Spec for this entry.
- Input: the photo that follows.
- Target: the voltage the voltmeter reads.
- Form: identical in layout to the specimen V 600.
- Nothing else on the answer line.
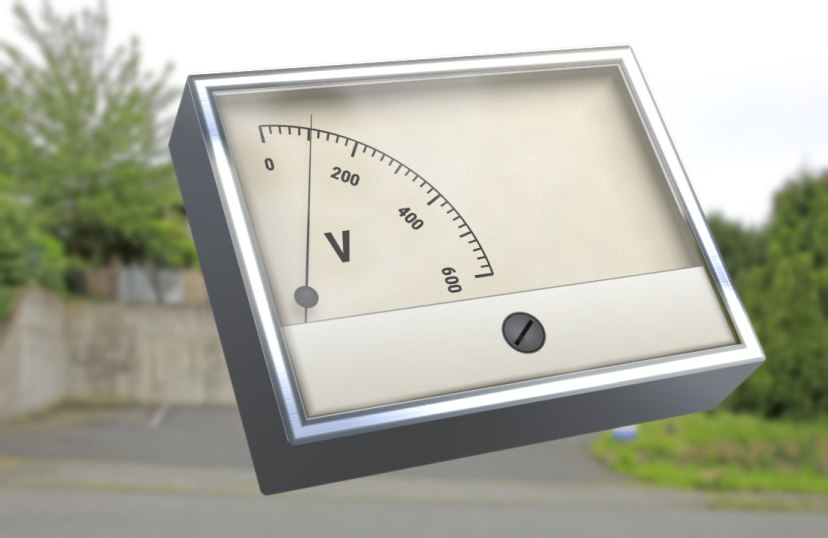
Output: V 100
